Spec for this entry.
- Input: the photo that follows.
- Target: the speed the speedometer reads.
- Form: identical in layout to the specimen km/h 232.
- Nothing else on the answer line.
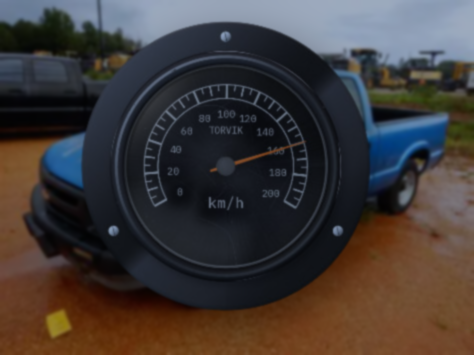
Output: km/h 160
